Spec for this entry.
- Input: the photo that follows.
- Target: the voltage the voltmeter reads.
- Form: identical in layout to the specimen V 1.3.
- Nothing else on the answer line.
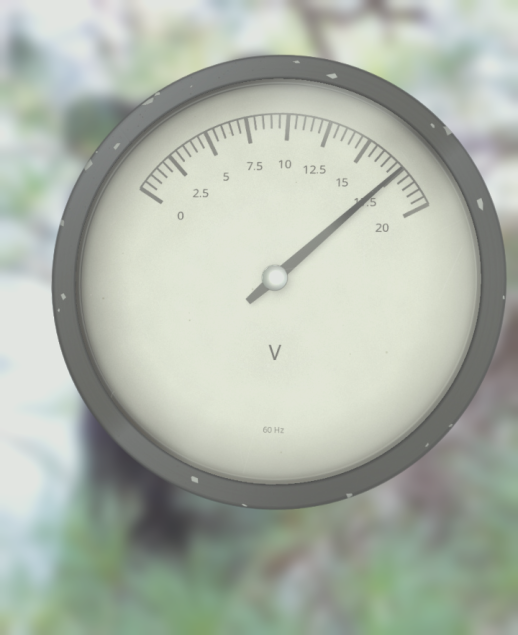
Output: V 17.5
